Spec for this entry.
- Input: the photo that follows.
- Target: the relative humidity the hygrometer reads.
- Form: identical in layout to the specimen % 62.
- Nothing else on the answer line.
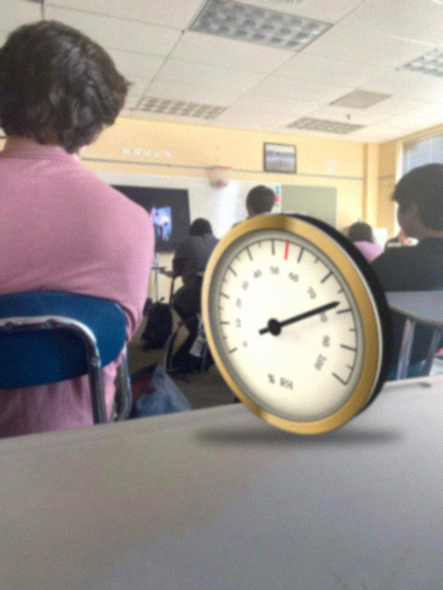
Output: % 77.5
